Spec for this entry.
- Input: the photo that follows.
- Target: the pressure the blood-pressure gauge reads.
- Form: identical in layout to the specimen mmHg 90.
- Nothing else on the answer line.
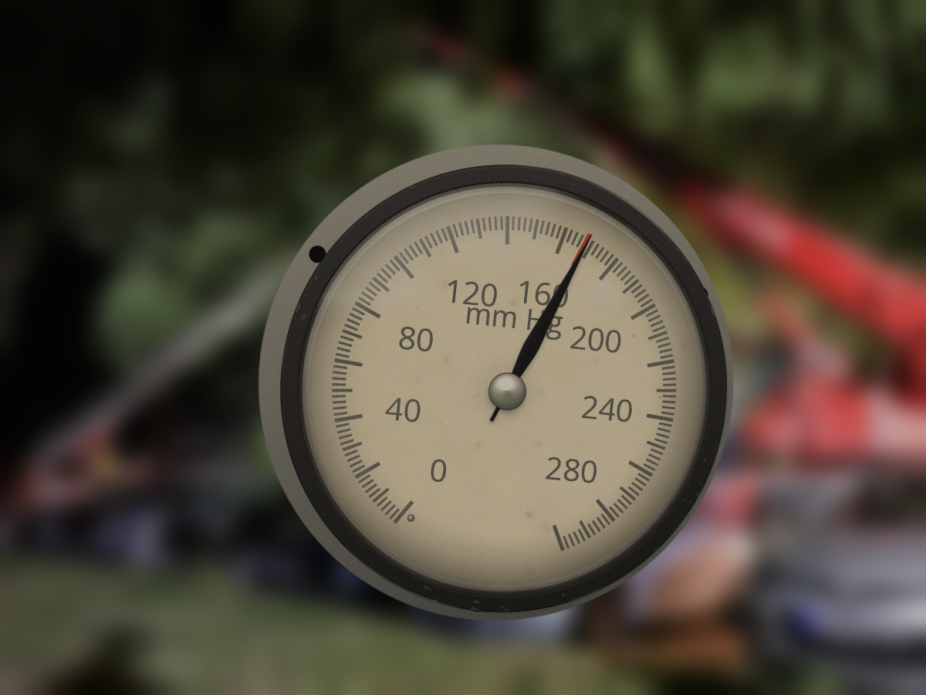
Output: mmHg 168
